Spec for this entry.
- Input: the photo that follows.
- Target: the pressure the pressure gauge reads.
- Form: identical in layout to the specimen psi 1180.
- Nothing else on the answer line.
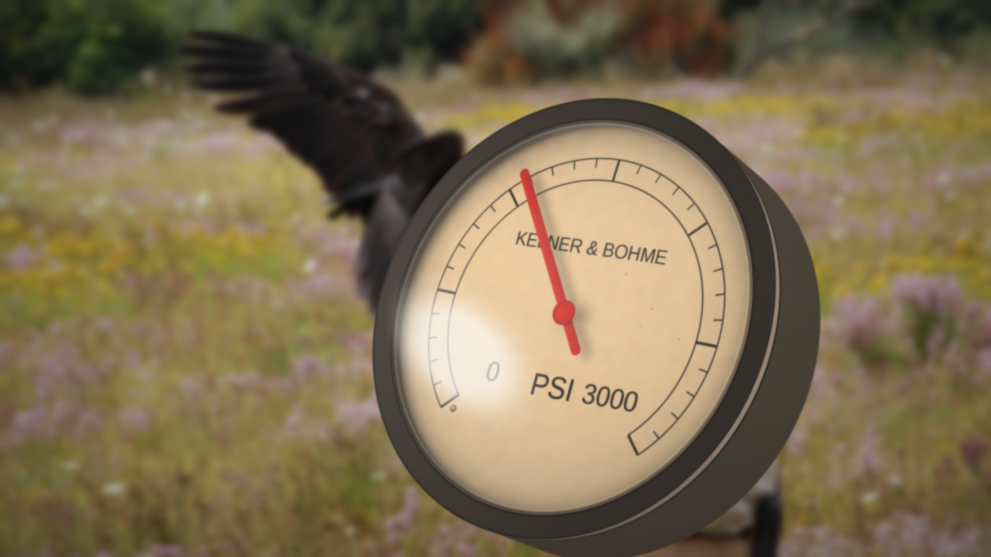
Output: psi 1100
